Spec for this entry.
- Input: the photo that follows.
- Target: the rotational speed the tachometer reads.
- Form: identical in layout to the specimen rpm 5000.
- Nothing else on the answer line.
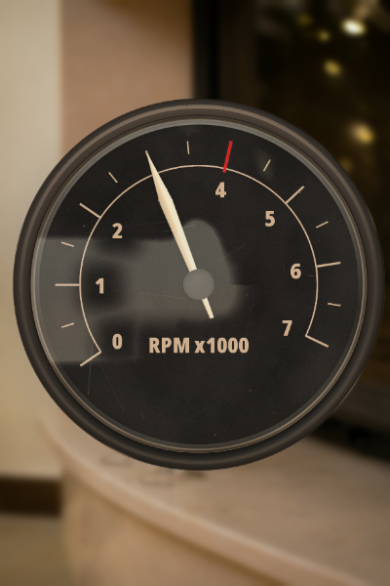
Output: rpm 3000
